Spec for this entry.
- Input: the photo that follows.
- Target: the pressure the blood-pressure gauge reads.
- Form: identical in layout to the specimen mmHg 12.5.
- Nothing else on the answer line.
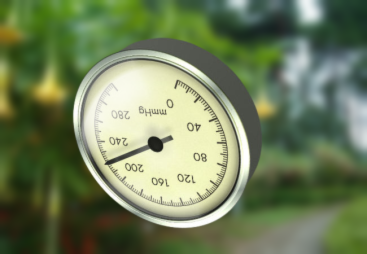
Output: mmHg 220
